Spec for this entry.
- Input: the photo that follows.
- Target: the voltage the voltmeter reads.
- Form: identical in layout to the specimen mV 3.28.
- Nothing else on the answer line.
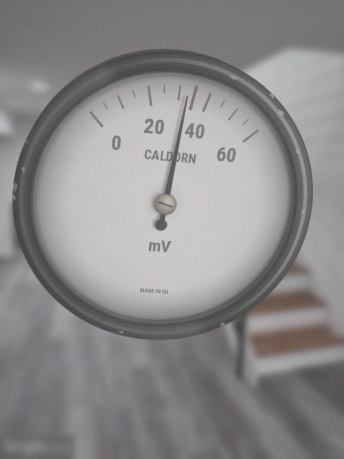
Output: mV 32.5
